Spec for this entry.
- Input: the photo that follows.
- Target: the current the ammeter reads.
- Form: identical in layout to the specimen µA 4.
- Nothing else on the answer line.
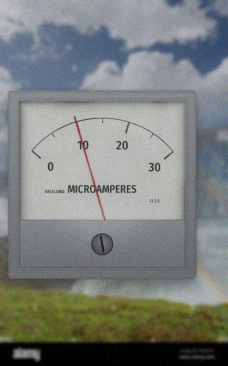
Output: µA 10
